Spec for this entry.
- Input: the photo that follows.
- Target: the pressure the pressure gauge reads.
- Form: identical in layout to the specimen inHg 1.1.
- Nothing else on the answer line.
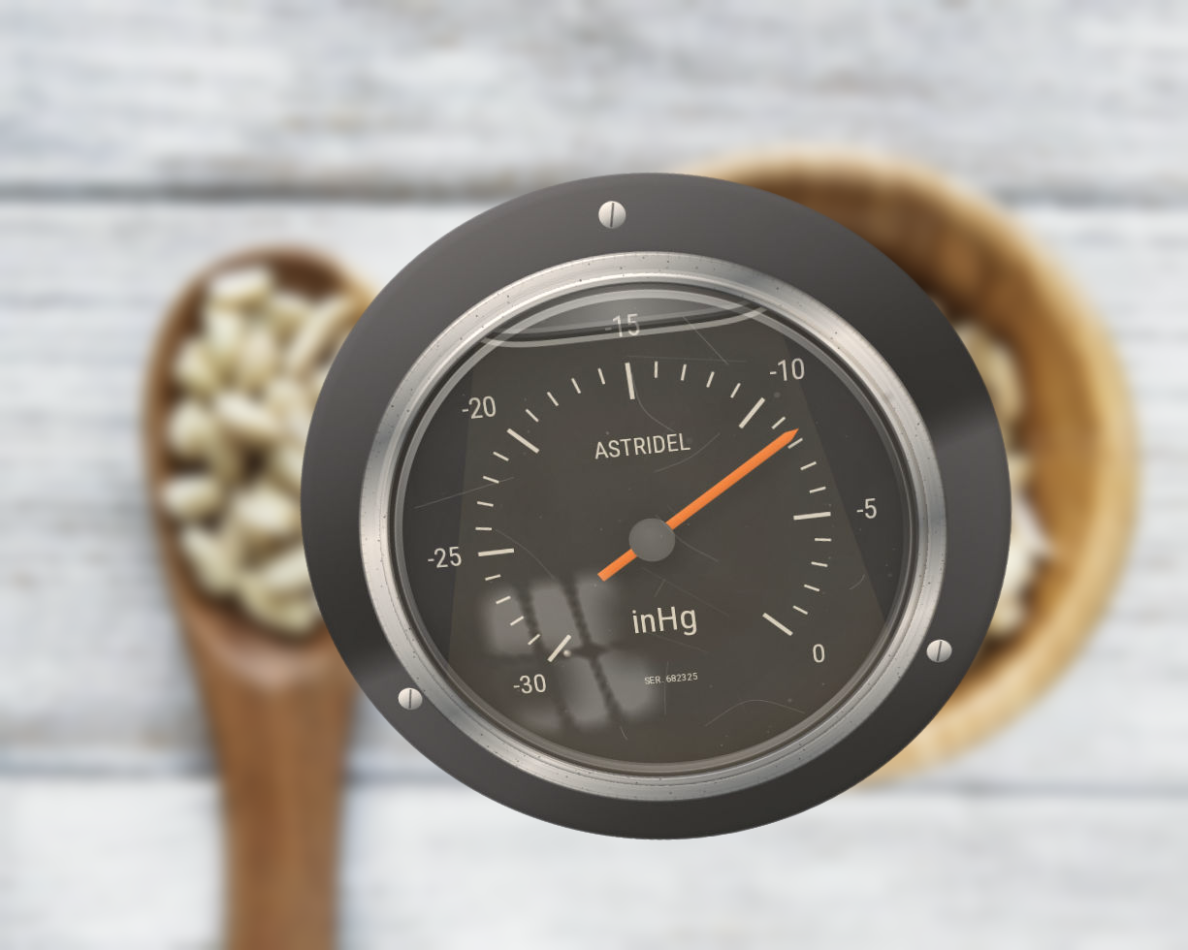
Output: inHg -8.5
